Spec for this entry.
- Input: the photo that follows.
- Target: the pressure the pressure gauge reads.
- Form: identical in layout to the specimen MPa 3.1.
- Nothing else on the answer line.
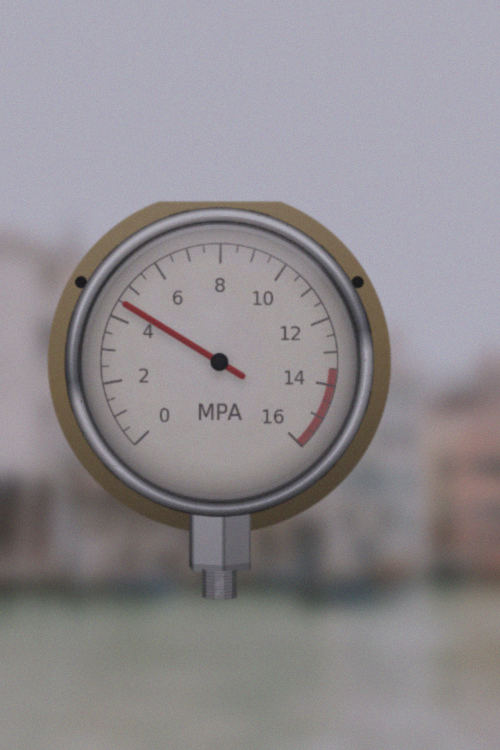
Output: MPa 4.5
